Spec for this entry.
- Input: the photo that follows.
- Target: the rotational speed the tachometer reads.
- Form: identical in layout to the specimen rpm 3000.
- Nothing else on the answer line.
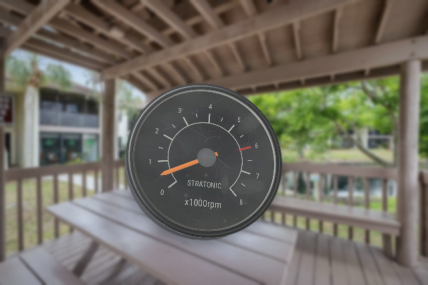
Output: rpm 500
